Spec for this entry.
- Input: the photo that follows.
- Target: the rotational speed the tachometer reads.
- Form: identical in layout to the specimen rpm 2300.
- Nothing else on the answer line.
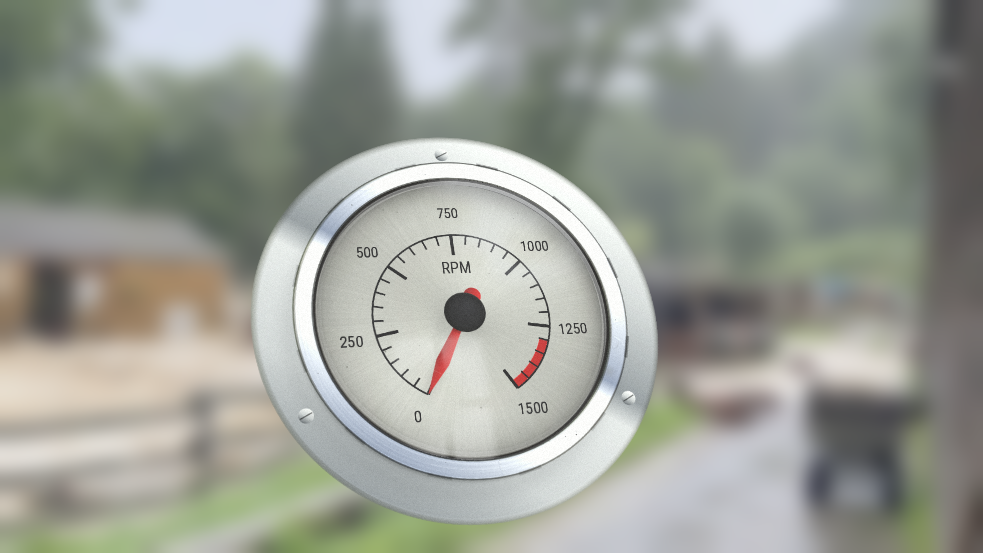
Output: rpm 0
